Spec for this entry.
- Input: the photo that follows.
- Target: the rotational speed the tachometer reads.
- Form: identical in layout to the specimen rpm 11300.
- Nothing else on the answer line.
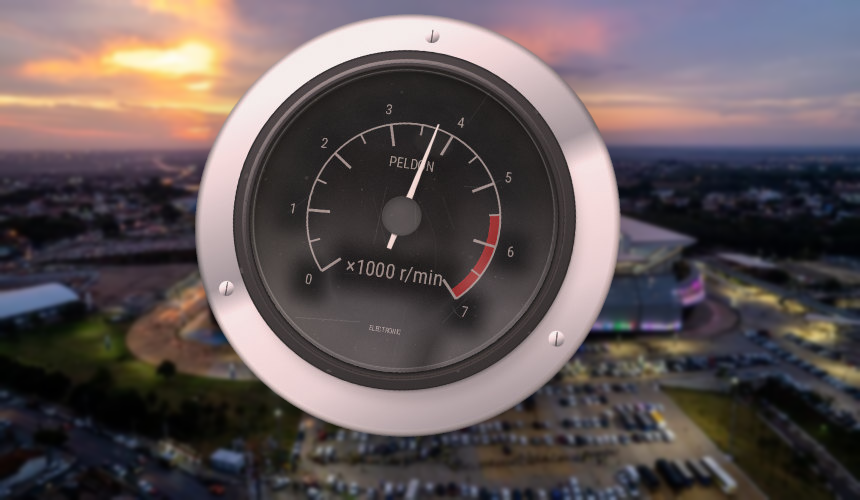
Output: rpm 3750
